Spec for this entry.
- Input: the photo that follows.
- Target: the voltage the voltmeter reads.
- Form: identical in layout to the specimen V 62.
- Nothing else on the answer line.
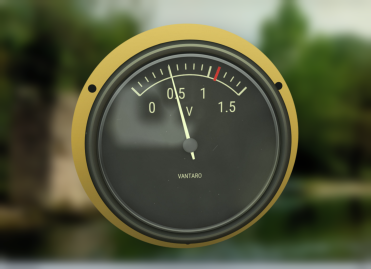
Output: V 0.5
